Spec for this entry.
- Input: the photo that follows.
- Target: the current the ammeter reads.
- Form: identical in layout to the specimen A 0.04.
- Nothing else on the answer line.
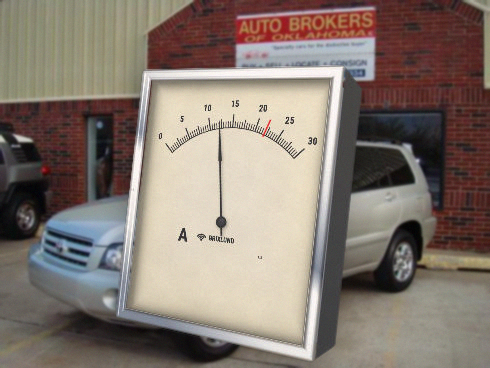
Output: A 12.5
